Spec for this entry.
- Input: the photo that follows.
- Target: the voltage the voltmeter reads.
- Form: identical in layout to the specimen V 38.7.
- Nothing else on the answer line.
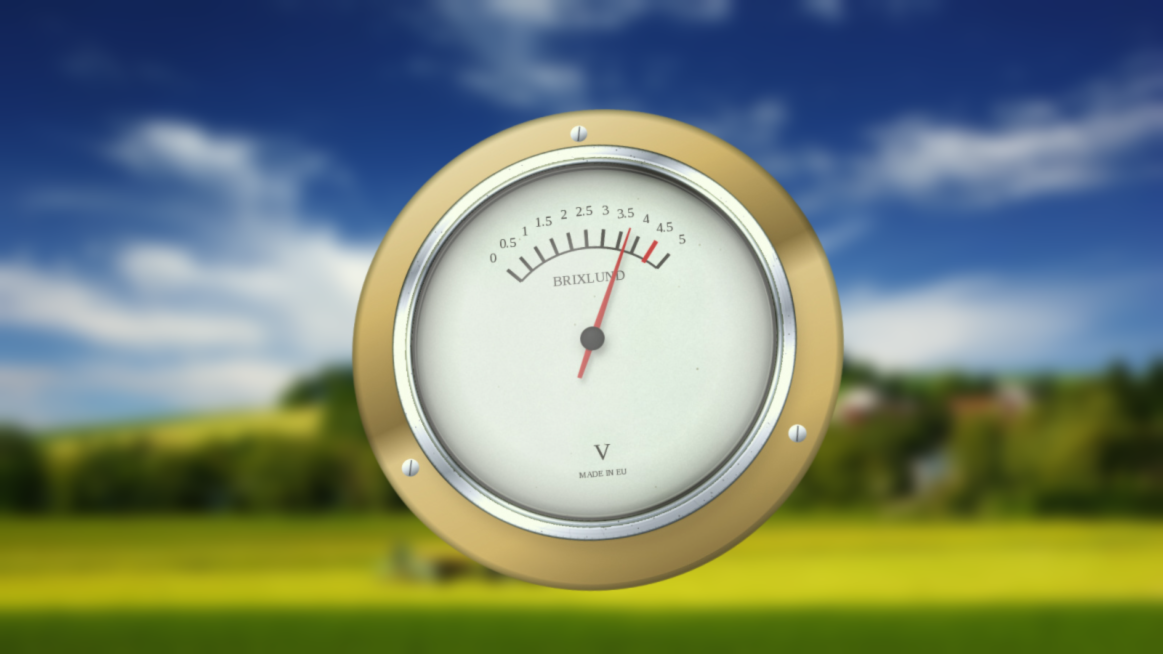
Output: V 3.75
